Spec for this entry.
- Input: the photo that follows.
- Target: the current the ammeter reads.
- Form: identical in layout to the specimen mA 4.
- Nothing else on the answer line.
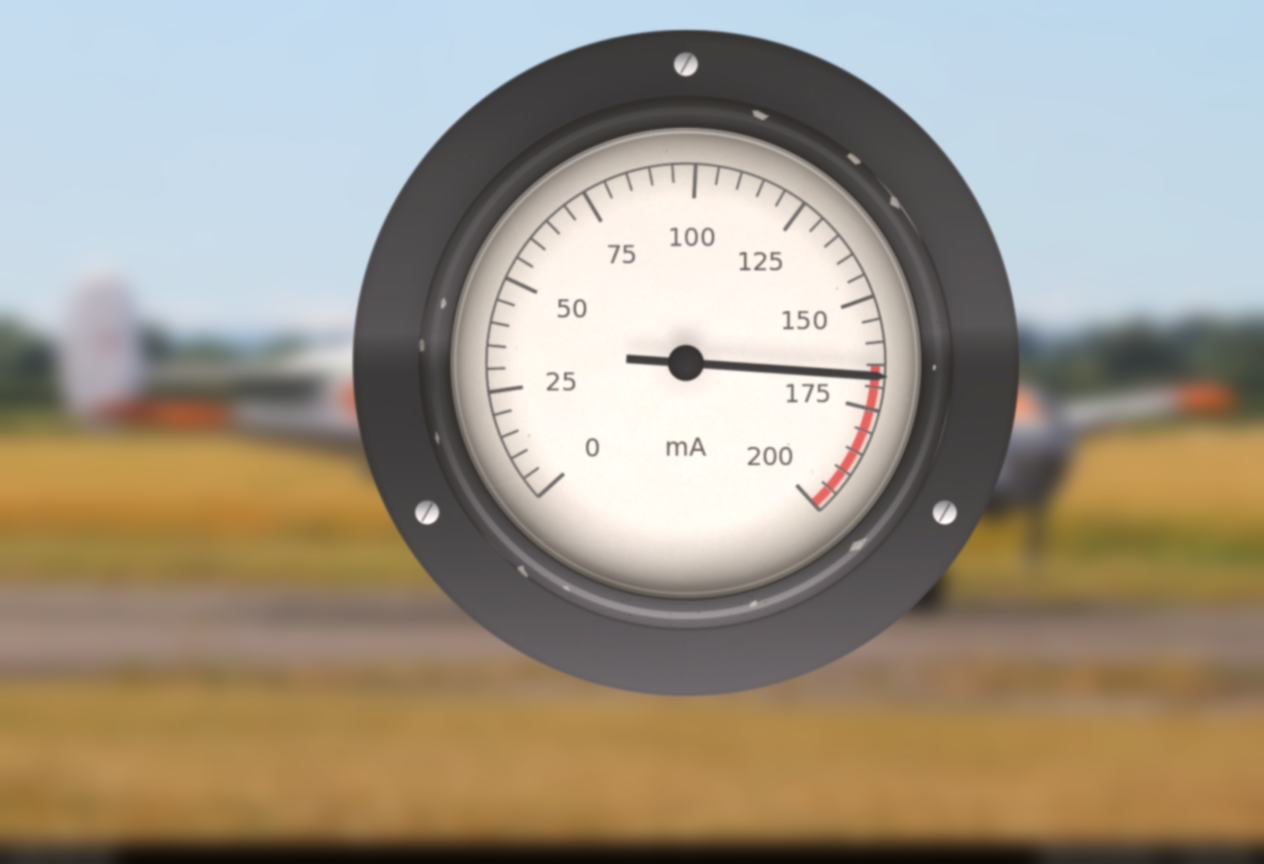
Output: mA 167.5
